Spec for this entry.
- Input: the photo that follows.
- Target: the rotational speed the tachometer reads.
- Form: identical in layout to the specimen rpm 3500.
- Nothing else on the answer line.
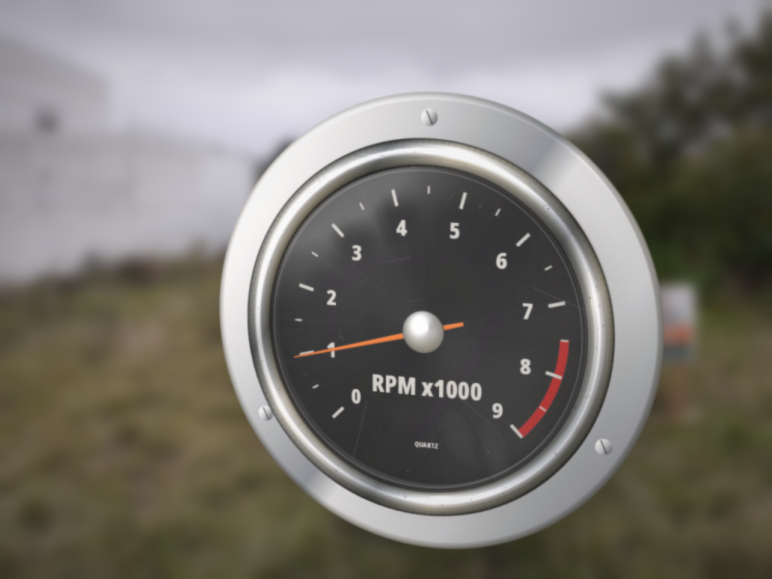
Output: rpm 1000
